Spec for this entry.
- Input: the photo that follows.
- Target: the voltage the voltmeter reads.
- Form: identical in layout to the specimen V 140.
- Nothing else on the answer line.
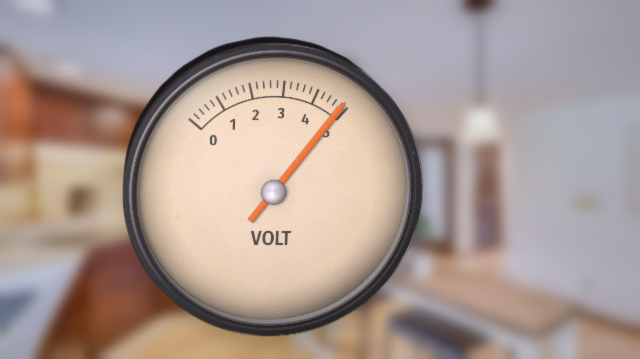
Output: V 4.8
